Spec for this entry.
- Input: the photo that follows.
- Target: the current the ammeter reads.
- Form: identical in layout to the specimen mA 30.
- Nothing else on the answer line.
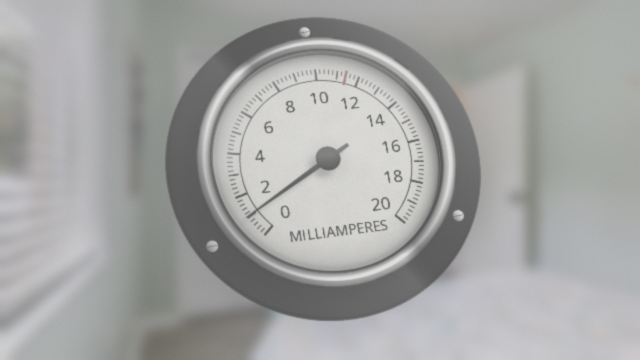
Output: mA 1
